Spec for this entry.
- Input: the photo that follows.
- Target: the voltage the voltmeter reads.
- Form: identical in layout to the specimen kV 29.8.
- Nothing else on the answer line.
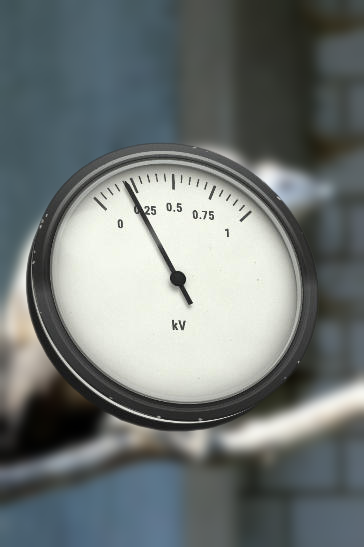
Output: kV 0.2
